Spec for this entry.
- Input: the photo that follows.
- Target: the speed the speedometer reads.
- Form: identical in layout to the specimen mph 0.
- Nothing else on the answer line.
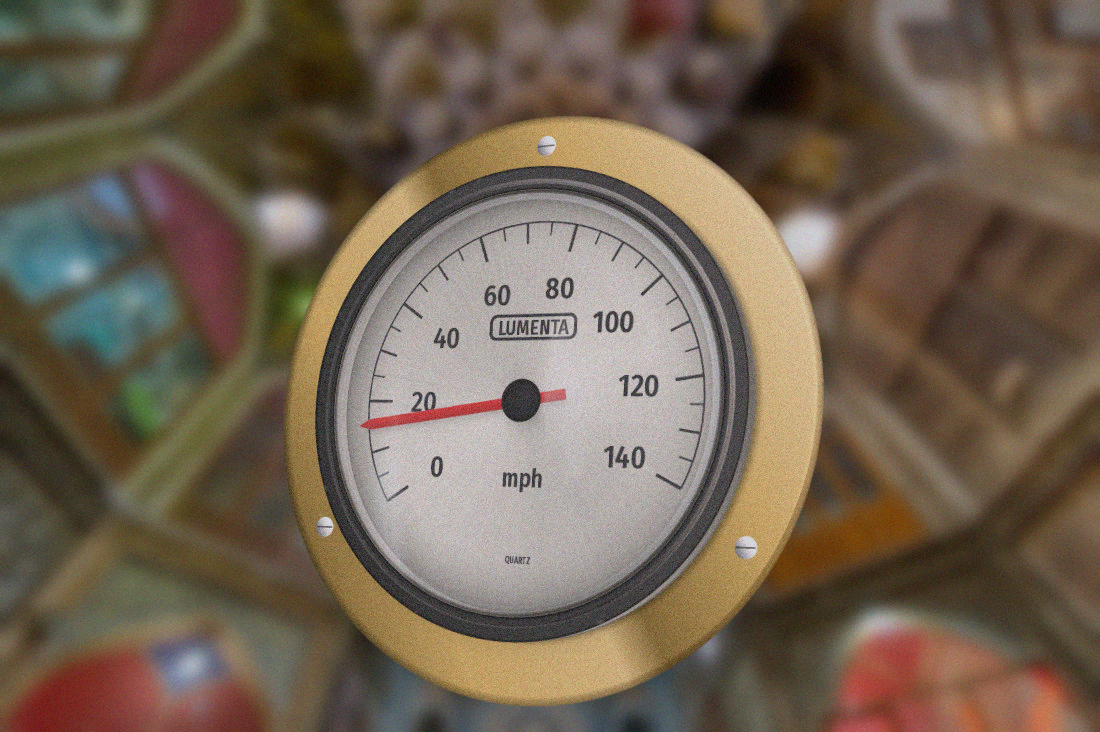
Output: mph 15
